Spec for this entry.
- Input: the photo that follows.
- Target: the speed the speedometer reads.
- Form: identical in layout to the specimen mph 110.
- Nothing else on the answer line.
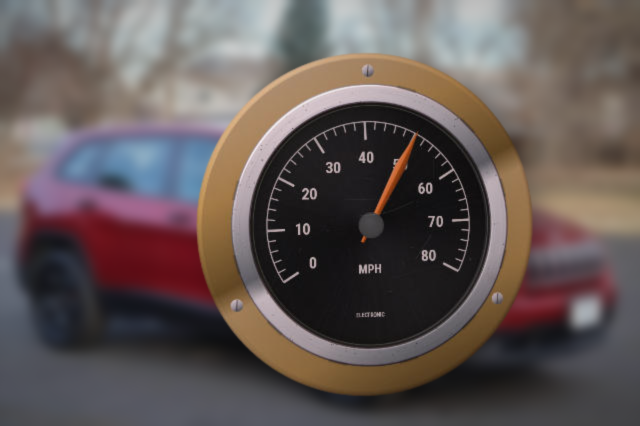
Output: mph 50
